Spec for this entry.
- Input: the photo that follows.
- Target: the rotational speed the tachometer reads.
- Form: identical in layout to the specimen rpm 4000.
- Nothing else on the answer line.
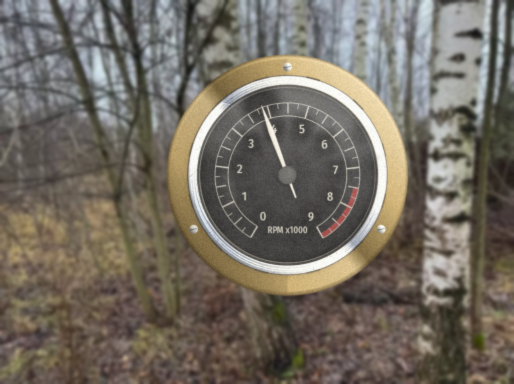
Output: rpm 3875
